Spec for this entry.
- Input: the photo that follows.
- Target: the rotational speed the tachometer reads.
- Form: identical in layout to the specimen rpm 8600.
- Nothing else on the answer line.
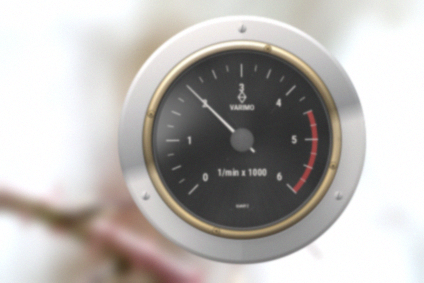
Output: rpm 2000
